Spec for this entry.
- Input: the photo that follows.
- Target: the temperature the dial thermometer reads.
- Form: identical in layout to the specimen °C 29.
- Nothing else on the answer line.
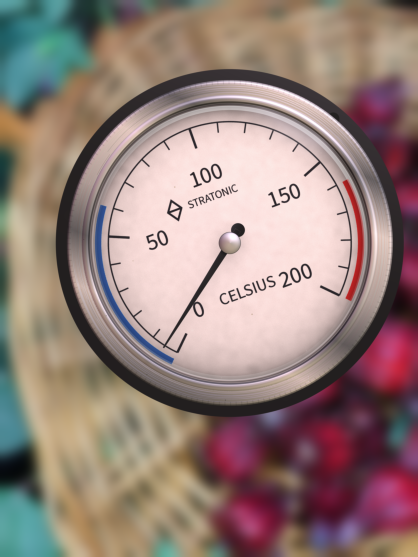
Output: °C 5
